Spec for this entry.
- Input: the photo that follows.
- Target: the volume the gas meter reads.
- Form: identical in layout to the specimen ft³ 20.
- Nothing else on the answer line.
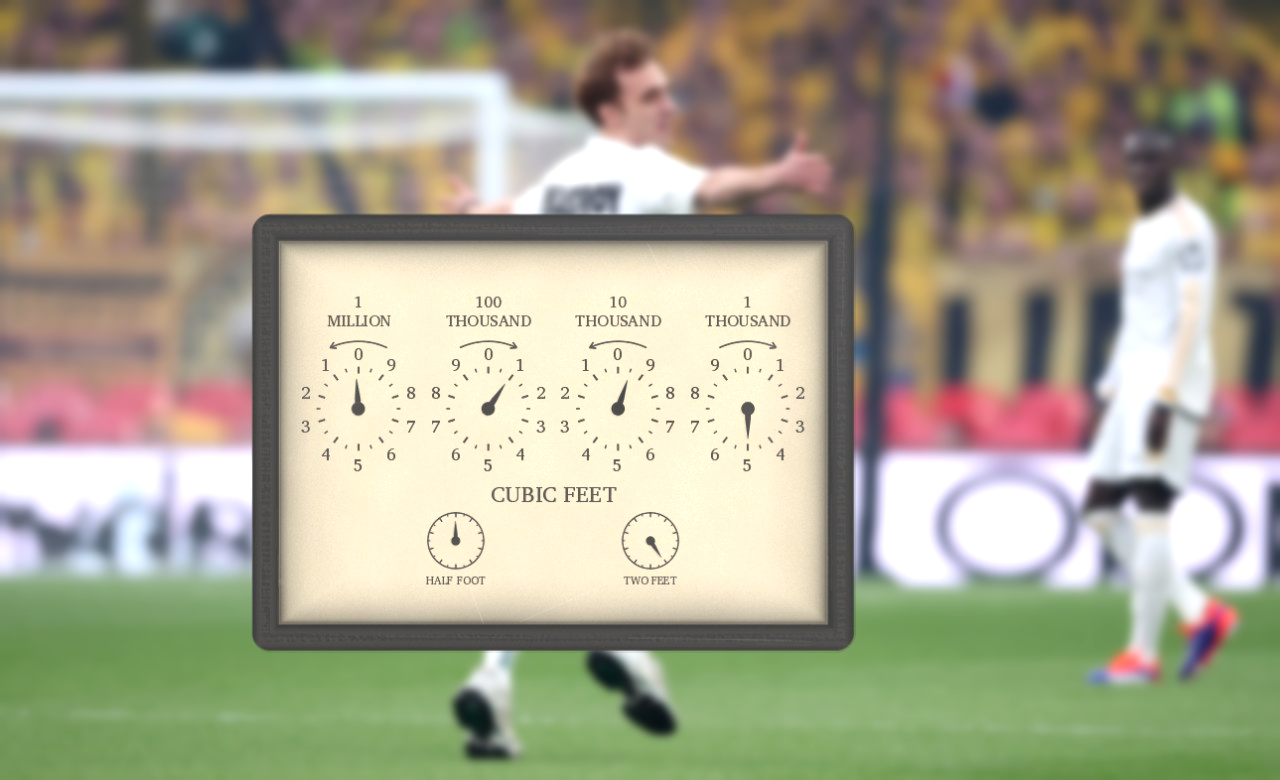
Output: ft³ 9500
